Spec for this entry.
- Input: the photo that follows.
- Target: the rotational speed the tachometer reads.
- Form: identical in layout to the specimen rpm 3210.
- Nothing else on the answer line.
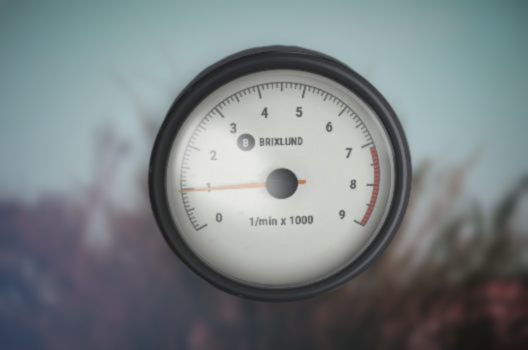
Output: rpm 1000
